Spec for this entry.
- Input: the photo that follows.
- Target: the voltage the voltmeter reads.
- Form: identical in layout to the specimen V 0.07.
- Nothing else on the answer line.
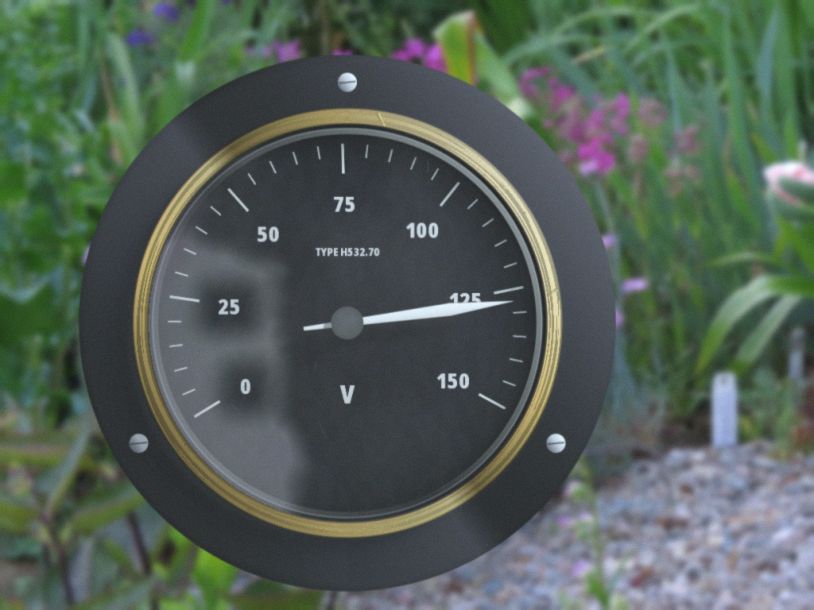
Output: V 127.5
